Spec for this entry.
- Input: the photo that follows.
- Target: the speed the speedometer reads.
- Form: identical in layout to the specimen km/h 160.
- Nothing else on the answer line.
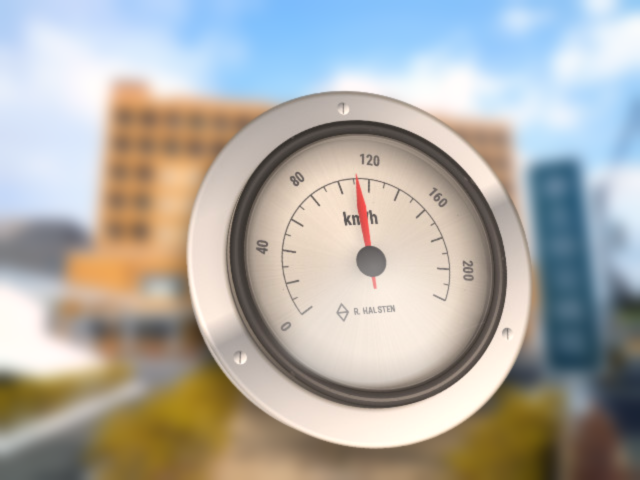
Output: km/h 110
